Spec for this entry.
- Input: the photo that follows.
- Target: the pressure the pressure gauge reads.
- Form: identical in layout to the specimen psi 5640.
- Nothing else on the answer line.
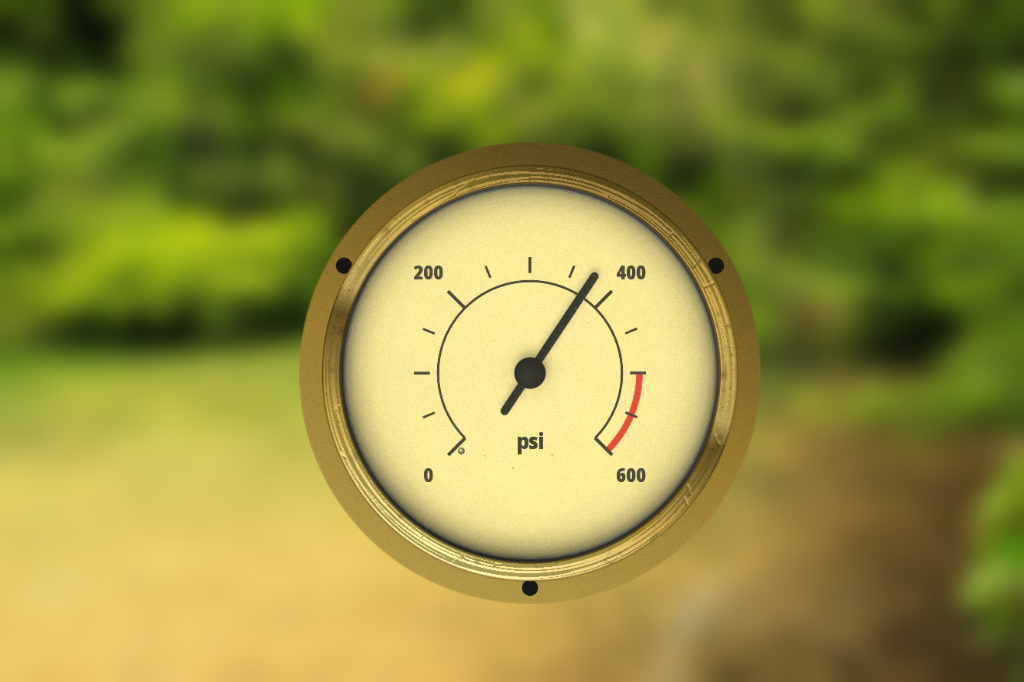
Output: psi 375
